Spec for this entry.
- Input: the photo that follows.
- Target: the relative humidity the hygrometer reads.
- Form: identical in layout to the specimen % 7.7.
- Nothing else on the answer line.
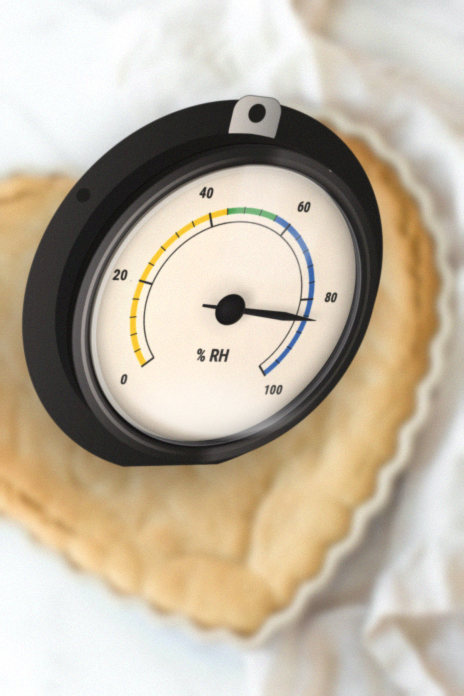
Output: % 84
